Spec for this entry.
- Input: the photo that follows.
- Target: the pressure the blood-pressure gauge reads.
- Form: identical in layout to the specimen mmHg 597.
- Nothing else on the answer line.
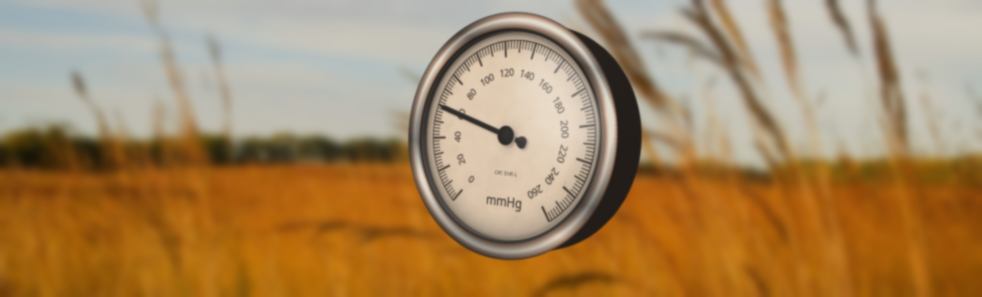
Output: mmHg 60
